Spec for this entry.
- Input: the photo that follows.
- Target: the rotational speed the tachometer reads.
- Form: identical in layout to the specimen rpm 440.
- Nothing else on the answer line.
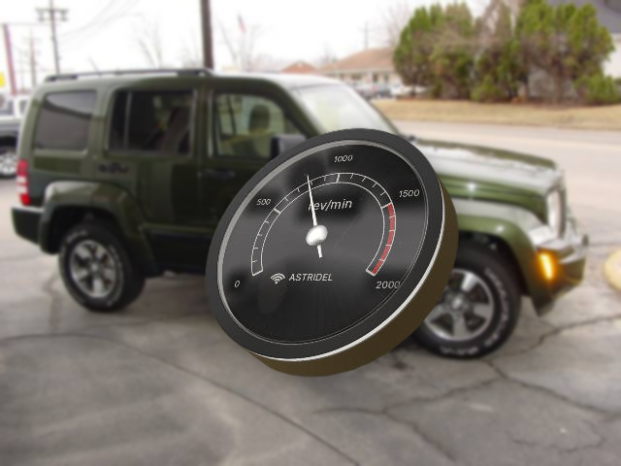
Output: rpm 800
